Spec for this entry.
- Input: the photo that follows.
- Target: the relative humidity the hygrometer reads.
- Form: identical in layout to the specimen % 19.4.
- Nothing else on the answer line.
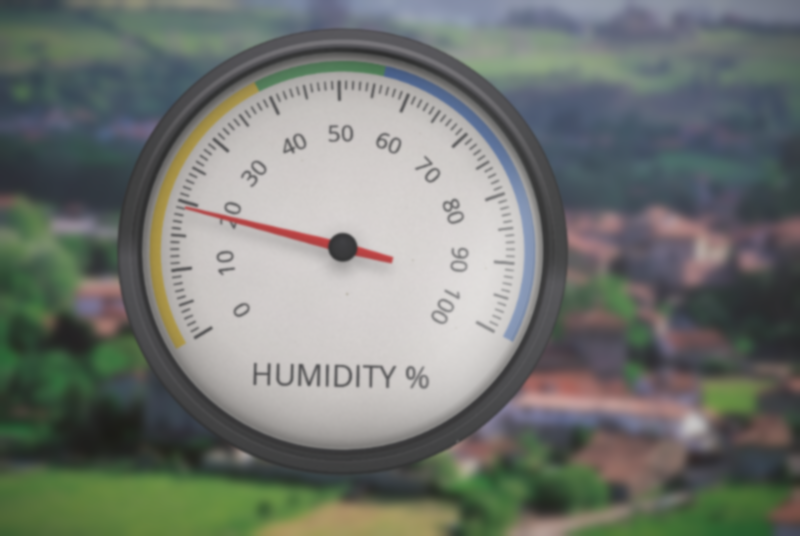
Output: % 19
